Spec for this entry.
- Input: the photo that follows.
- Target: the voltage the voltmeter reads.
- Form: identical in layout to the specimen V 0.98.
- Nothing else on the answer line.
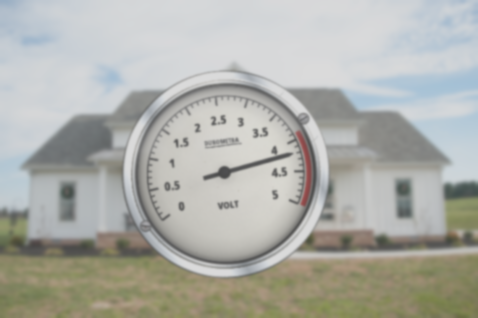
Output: V 4.2
